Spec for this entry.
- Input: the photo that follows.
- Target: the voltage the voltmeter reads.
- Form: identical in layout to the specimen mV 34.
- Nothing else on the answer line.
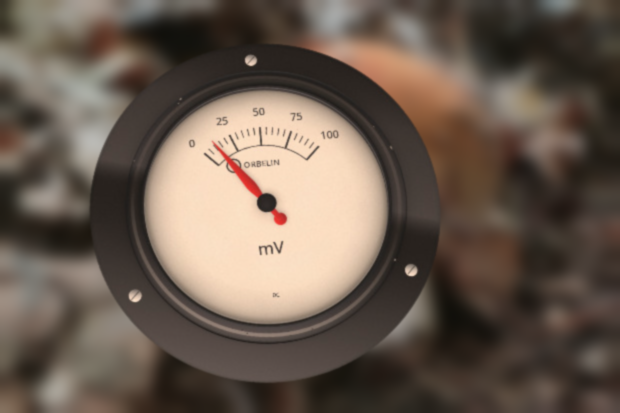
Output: mV 10
